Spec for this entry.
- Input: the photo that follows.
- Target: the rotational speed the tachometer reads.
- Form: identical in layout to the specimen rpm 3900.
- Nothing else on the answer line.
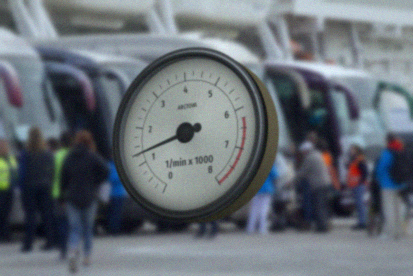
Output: rpm 1250
